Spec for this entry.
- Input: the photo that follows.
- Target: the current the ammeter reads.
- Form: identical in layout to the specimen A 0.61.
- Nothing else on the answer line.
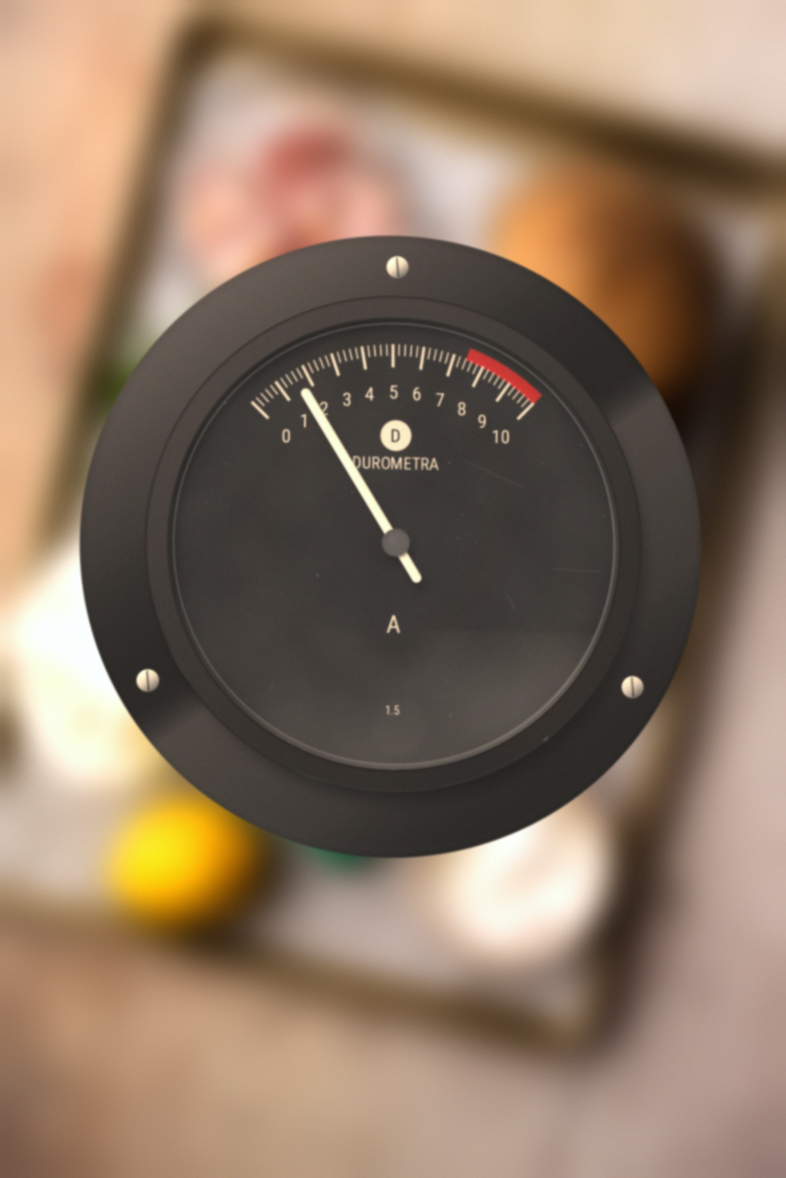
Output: A 1.6
